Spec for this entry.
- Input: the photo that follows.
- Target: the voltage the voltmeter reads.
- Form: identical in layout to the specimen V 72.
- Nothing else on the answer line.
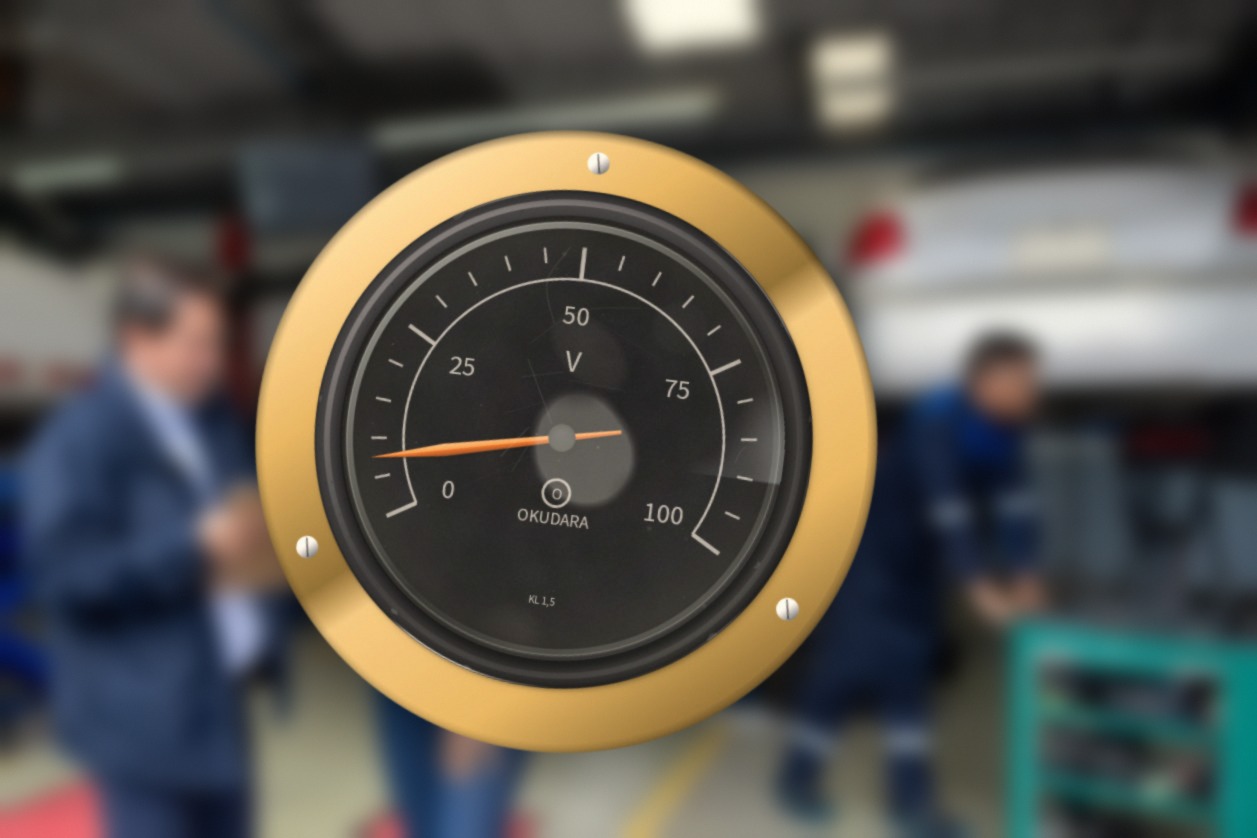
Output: V 7.5
